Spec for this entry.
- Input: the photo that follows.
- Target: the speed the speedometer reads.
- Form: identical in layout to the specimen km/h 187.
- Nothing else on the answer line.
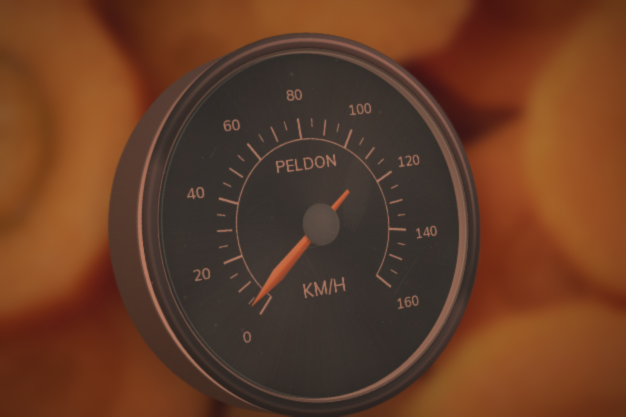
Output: km/h 5
